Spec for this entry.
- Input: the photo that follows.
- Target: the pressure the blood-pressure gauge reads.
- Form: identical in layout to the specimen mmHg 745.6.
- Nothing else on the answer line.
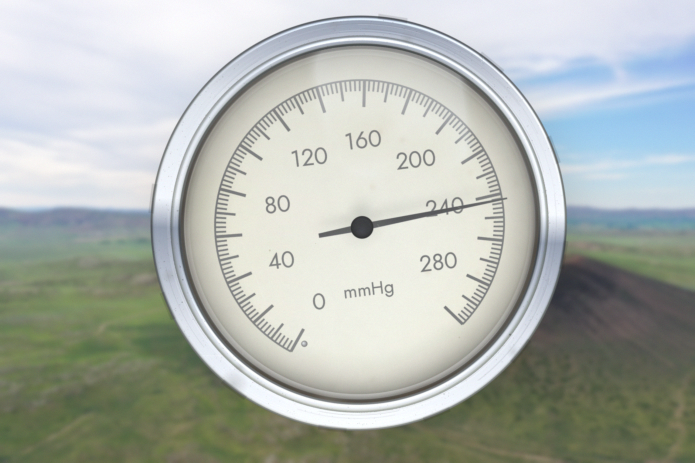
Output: mmHg 242
